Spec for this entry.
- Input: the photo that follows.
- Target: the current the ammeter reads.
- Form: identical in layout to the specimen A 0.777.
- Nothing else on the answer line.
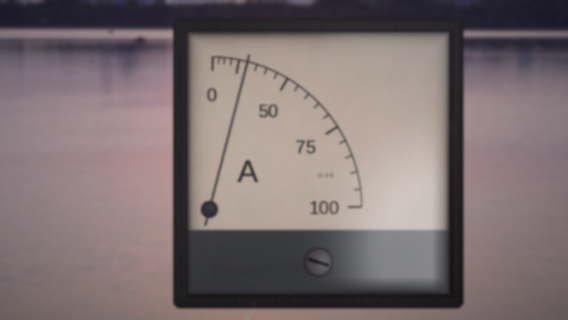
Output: A 30
